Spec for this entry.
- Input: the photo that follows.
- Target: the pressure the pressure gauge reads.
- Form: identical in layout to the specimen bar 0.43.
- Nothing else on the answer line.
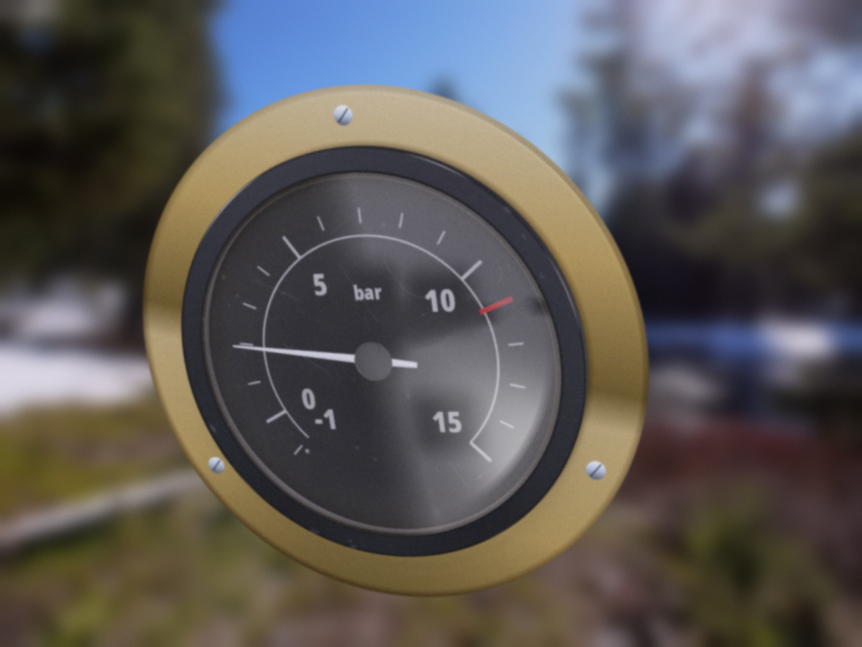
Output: bar 2
